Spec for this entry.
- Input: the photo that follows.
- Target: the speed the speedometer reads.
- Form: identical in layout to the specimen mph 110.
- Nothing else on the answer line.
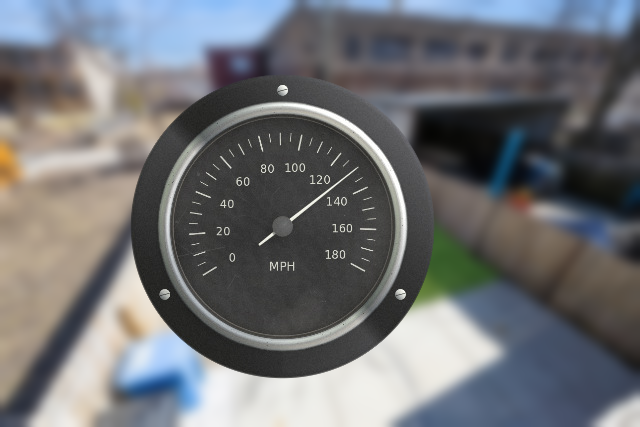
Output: mph 130
